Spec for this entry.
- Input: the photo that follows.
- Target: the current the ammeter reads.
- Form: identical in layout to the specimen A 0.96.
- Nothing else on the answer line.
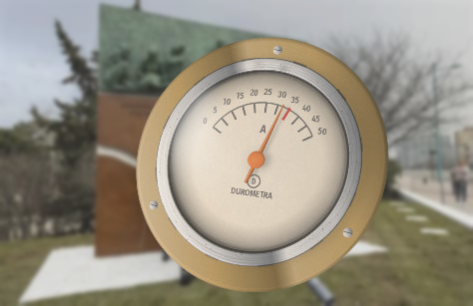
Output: A 32.5
